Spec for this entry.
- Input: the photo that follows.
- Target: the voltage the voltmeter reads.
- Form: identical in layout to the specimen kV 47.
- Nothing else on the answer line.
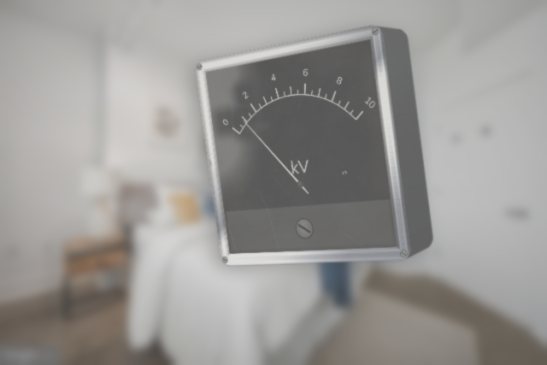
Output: kV 1
